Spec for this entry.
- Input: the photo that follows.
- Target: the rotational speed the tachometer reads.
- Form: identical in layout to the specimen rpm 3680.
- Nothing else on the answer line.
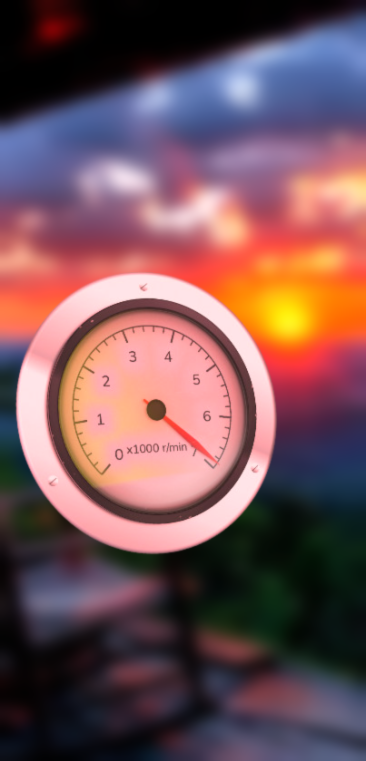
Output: rpm 6900
